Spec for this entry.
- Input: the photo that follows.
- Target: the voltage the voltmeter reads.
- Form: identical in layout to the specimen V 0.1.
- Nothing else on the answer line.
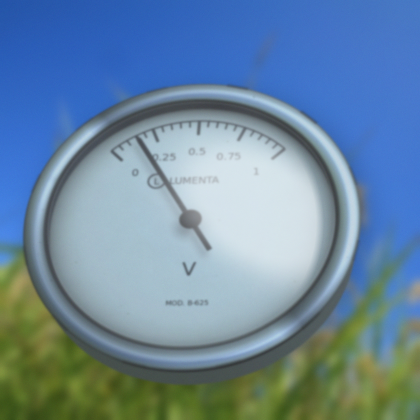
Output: V 0.15
